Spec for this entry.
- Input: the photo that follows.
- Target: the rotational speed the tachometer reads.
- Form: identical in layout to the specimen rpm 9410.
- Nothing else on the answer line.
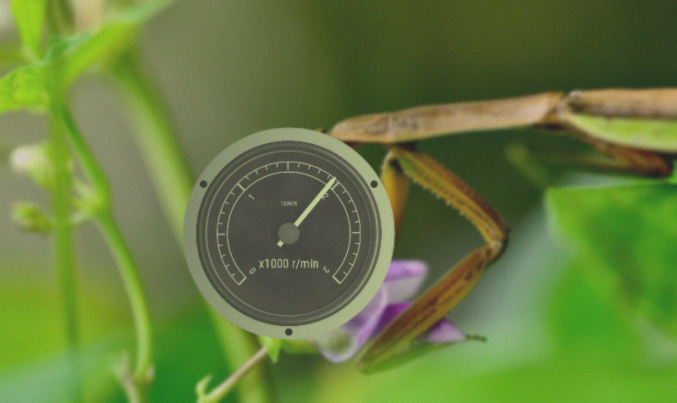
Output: rpm 1950
